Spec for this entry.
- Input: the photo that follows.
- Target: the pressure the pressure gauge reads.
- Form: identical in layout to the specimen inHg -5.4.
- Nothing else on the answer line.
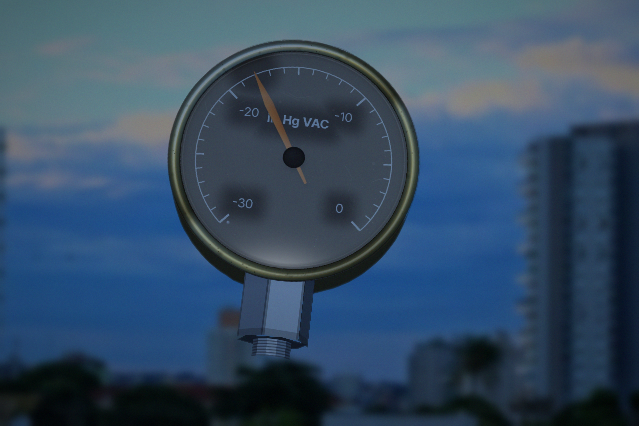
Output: inHg -18
